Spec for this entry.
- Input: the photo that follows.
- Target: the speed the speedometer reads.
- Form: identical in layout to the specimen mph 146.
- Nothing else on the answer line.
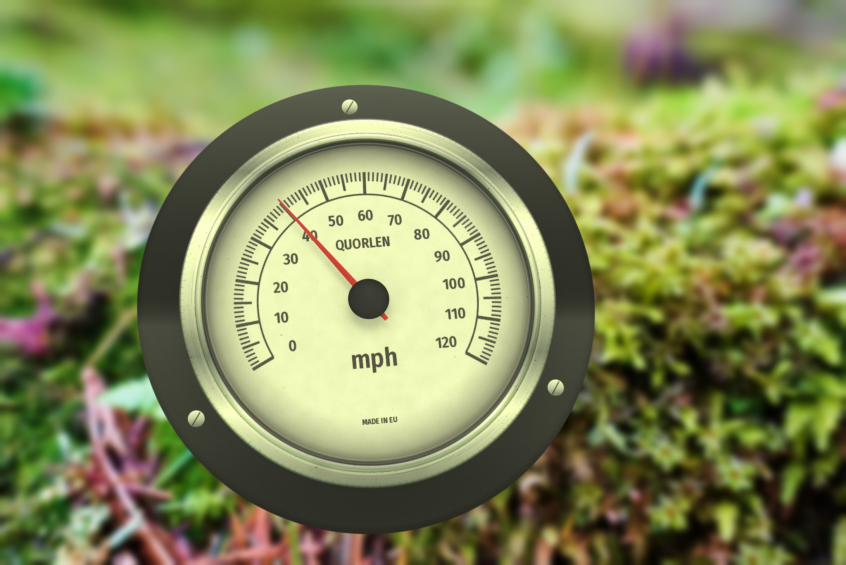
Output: mph 40
